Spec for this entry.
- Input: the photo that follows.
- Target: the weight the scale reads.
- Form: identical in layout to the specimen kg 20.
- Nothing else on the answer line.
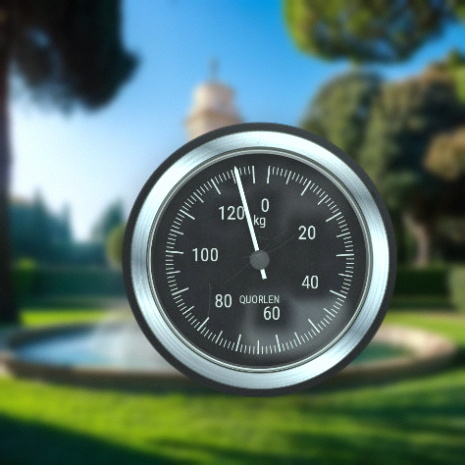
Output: kg 126
